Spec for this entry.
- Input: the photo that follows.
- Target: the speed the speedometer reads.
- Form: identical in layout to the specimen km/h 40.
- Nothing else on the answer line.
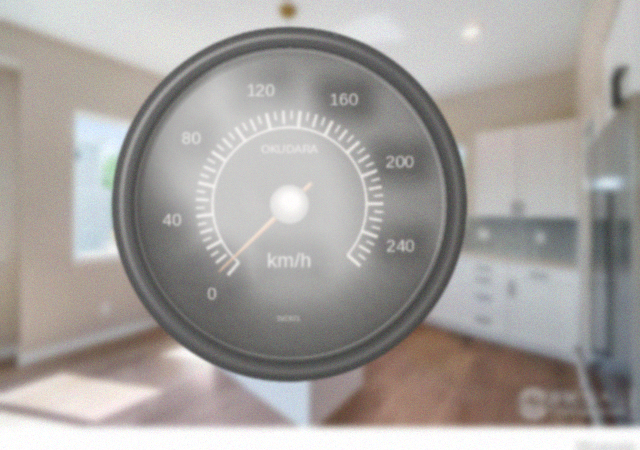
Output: km/h 5
